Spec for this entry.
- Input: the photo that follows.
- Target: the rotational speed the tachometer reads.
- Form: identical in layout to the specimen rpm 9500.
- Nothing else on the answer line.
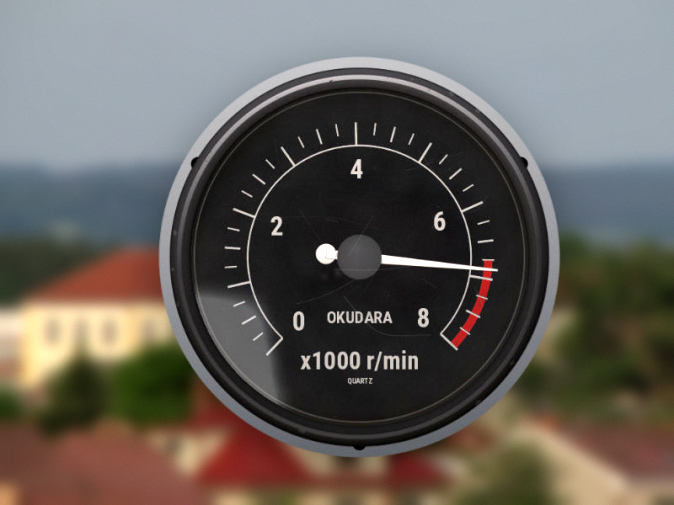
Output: rpm 6875
